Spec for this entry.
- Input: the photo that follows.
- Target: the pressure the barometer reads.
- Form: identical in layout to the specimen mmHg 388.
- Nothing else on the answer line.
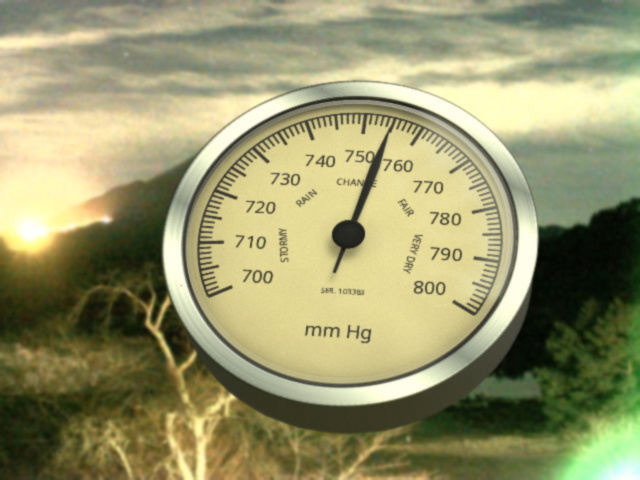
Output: mmHg 755
